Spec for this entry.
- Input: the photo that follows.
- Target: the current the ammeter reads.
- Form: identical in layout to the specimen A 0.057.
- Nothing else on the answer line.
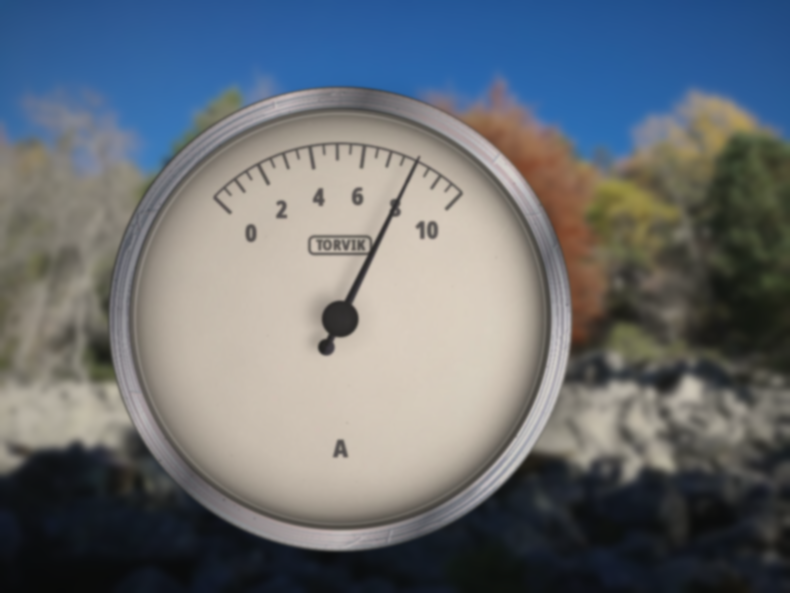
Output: A 8
